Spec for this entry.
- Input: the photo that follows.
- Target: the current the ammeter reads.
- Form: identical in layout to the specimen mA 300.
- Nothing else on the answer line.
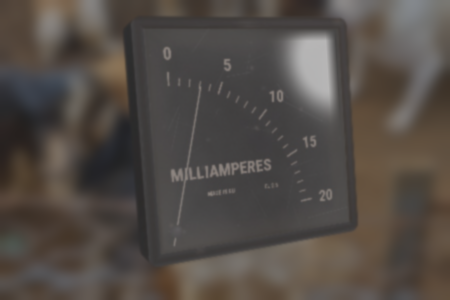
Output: mA 3
